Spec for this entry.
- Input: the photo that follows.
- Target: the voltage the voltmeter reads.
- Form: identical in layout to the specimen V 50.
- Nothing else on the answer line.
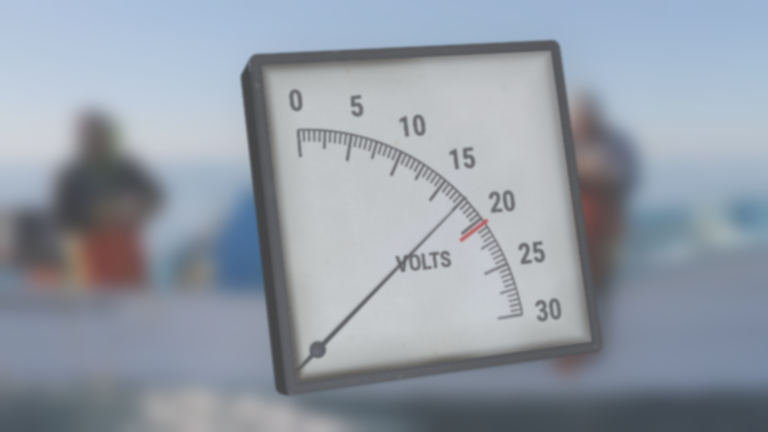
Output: V 17.5
